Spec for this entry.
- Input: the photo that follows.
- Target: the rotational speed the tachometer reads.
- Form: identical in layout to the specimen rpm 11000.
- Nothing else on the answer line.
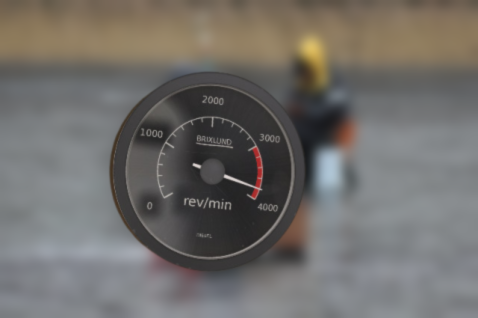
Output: rpm 3800
